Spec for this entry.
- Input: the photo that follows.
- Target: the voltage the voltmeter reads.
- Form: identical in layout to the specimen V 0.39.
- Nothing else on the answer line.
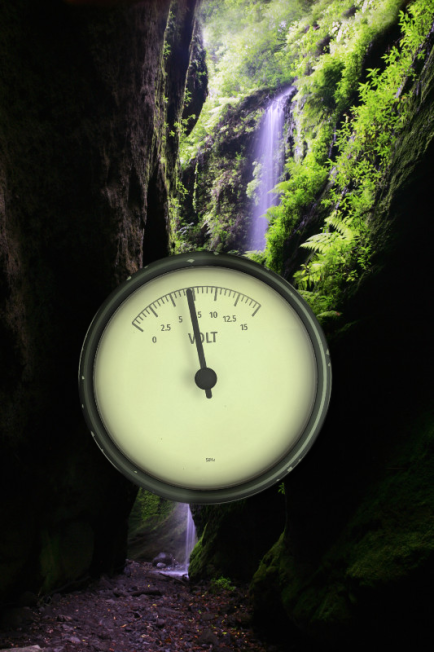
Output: V 7
